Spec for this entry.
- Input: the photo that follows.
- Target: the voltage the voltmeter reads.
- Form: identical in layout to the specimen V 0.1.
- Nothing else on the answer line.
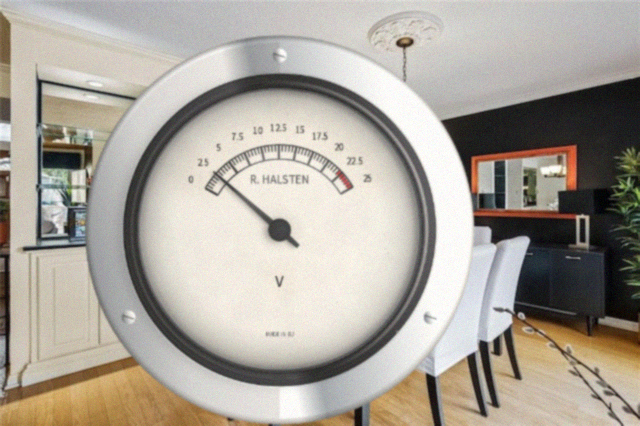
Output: V 2.5
